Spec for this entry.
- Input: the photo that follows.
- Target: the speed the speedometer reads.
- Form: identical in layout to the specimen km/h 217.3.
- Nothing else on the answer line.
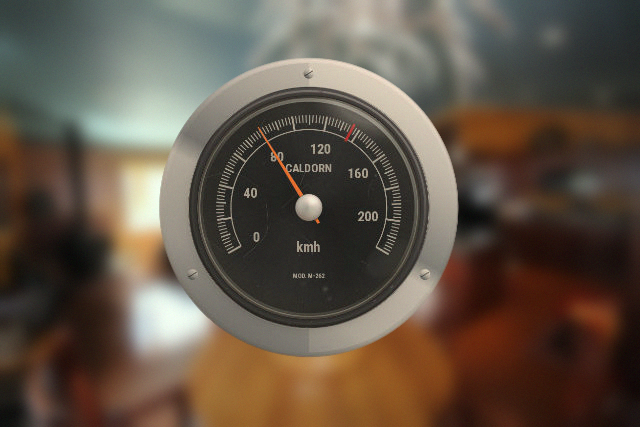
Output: km/h 80
